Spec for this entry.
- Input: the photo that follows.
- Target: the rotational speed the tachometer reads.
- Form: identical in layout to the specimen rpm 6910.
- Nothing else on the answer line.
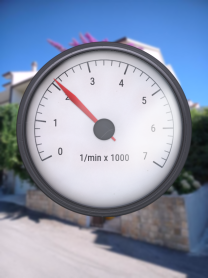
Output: rpm 2100
